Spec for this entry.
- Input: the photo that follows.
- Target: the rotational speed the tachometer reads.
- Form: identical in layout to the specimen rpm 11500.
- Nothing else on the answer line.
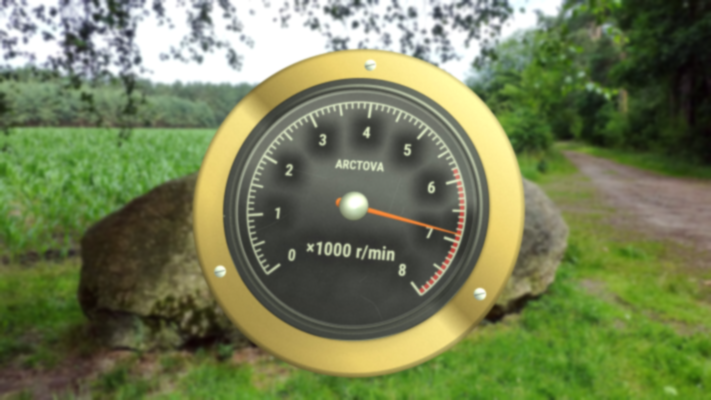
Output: rpm 6900
